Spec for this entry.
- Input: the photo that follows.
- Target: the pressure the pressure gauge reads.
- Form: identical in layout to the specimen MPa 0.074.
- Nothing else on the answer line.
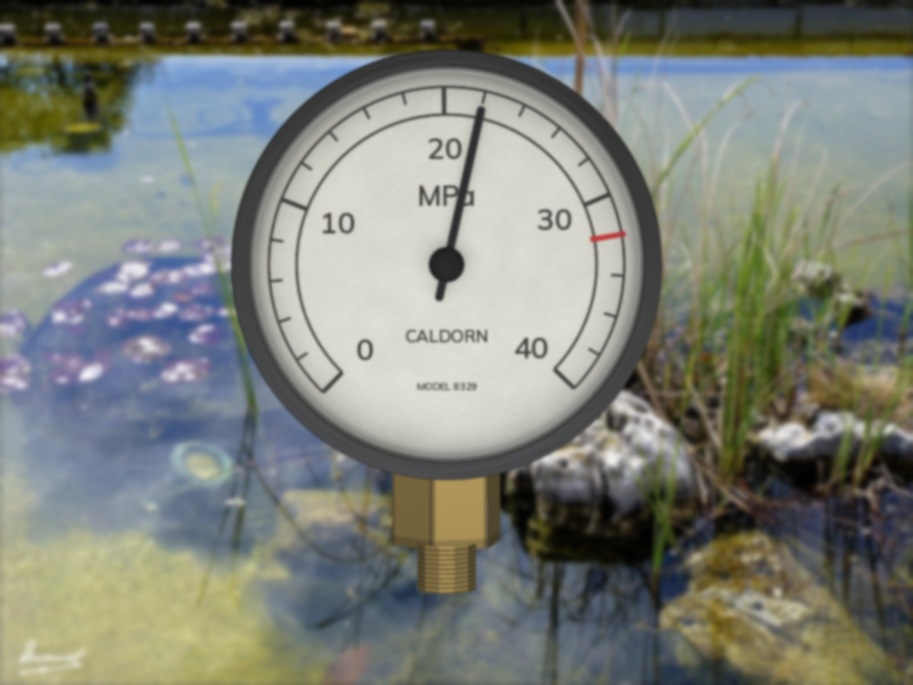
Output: MPa 22
